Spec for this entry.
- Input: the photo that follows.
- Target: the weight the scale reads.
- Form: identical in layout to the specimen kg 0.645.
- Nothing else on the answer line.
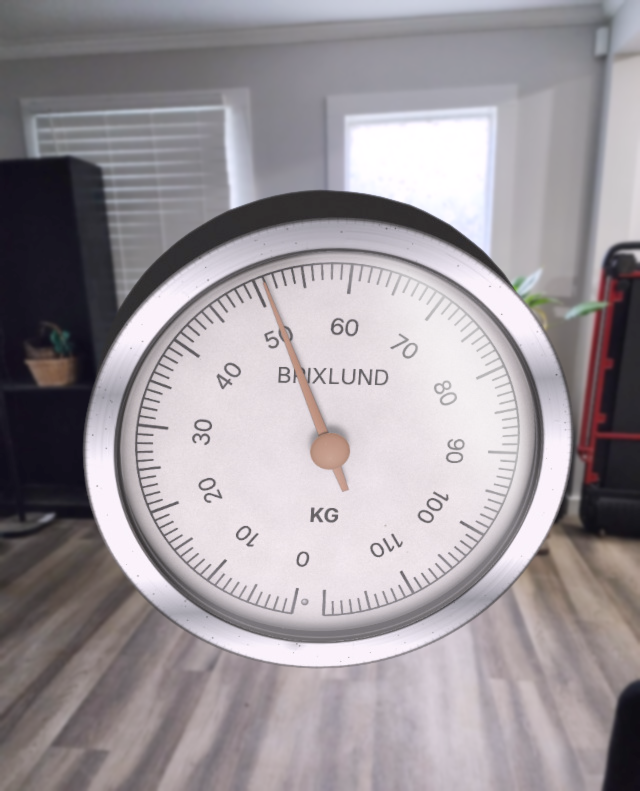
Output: kg 51
